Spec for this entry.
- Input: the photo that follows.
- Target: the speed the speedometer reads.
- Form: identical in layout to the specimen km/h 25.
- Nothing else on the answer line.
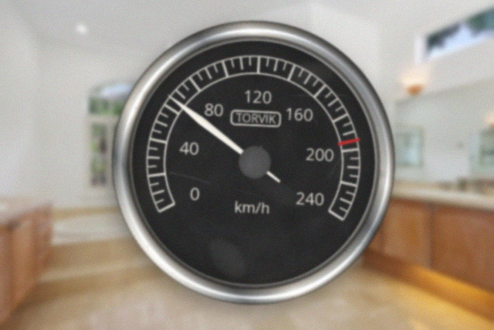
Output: km/h 65
